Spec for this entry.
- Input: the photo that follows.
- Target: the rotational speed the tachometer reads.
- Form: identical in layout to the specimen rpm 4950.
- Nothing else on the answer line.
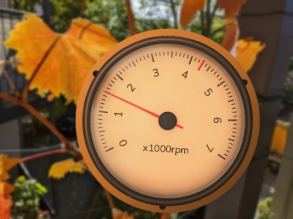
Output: rpm 1500
